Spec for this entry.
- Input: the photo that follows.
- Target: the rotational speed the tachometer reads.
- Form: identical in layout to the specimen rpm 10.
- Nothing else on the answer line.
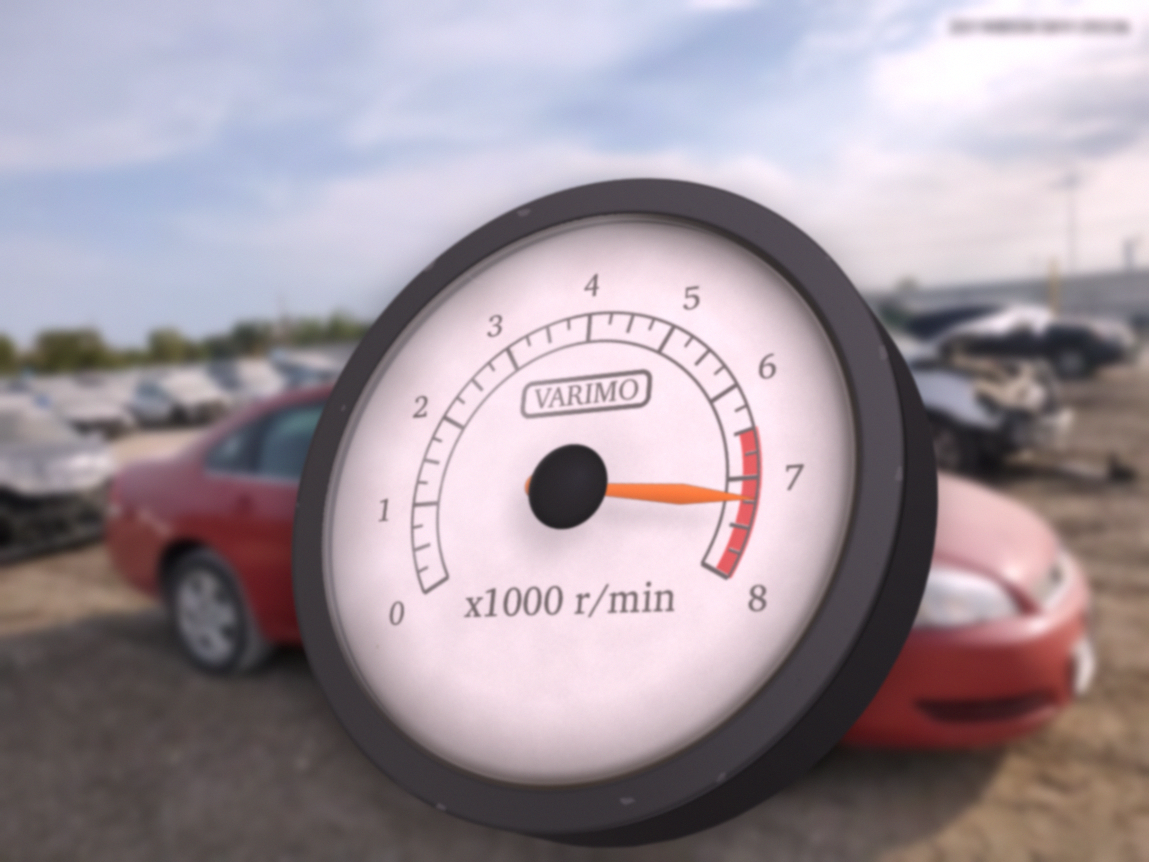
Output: rpm 7250
